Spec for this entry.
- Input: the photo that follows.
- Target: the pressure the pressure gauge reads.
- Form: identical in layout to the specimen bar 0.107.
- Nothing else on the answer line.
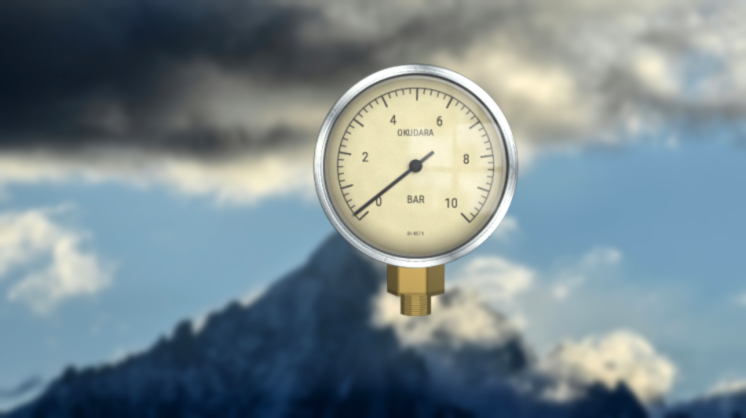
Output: bar 0.2
